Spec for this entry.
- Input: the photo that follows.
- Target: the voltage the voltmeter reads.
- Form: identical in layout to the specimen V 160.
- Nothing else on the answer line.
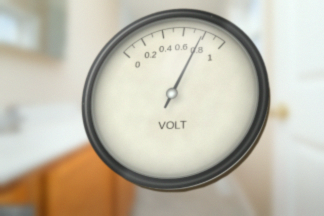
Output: V 0.8
